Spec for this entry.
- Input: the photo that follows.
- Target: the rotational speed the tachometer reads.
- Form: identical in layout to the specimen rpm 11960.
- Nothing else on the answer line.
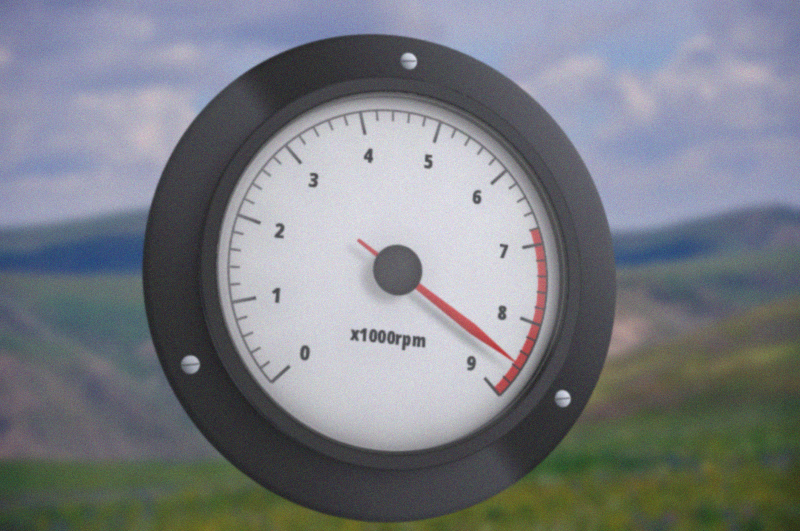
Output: rpm 8600
